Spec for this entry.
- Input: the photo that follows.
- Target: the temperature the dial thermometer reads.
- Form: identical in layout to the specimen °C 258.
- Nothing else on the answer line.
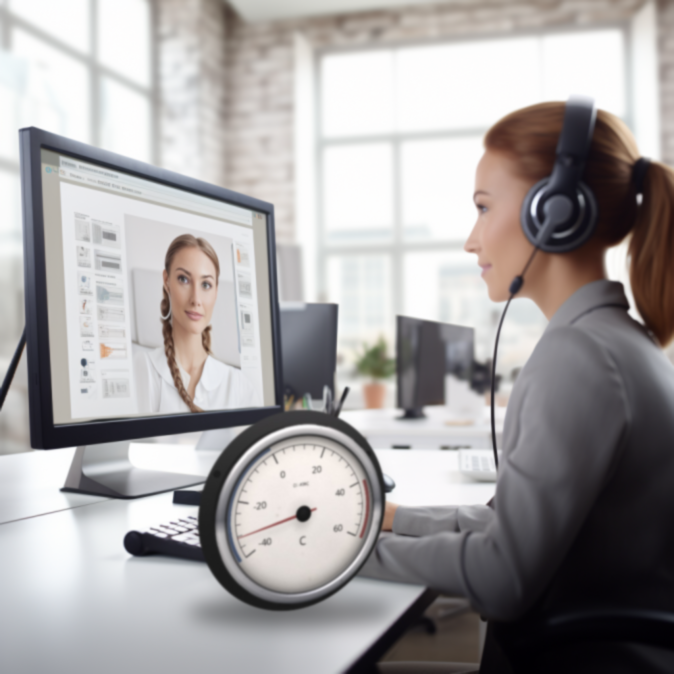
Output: °C -32
